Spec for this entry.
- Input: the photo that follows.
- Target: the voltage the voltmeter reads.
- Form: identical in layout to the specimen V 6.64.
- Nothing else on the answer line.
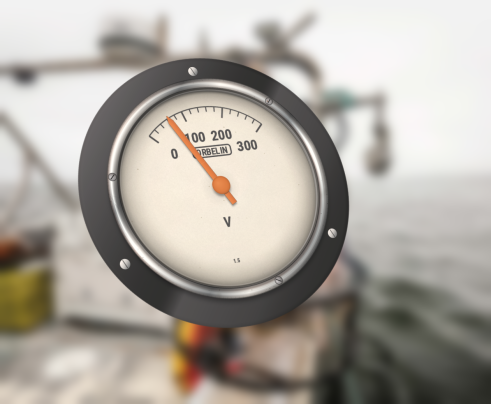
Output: V 60
